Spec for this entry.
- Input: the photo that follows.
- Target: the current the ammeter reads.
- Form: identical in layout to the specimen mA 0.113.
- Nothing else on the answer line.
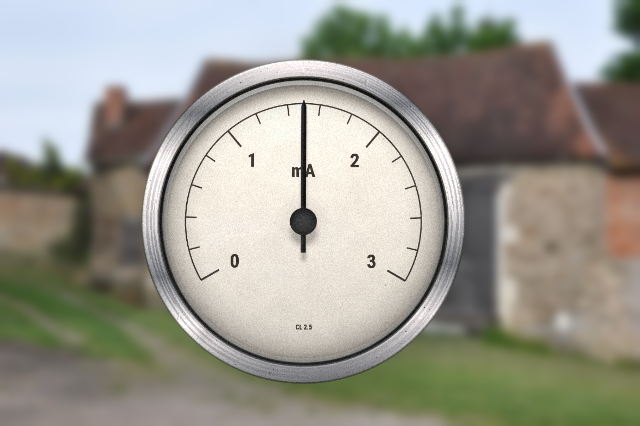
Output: mA 1.5
